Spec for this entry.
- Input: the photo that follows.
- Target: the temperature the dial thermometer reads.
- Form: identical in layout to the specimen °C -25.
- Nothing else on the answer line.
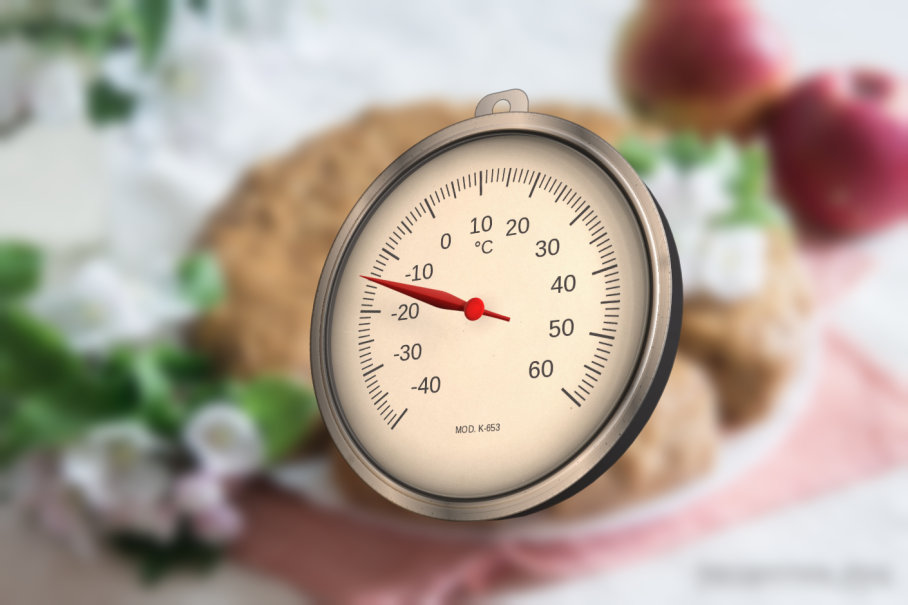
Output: °C -15
